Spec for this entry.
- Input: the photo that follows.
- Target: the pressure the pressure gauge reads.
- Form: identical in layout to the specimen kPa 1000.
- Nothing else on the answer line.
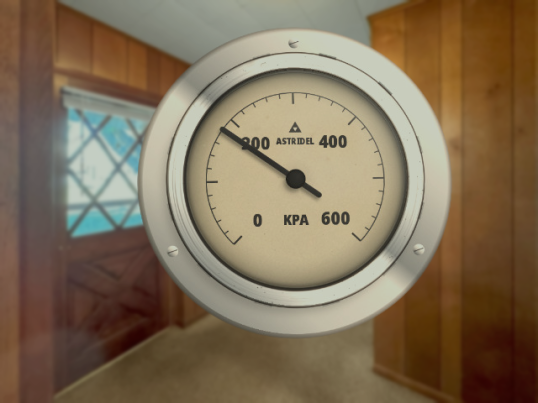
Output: kPa 180
